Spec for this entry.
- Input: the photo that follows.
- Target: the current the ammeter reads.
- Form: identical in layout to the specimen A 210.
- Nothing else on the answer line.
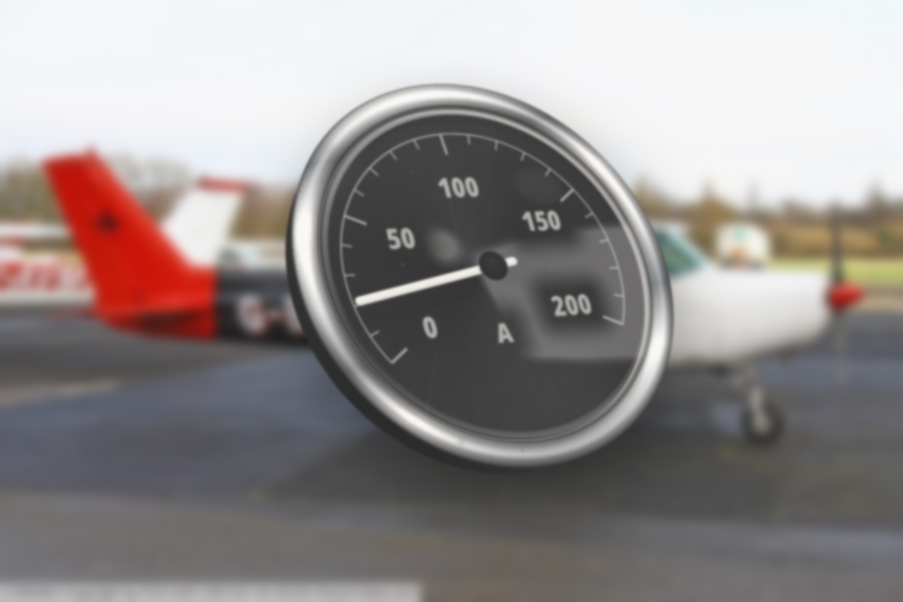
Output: A 20
